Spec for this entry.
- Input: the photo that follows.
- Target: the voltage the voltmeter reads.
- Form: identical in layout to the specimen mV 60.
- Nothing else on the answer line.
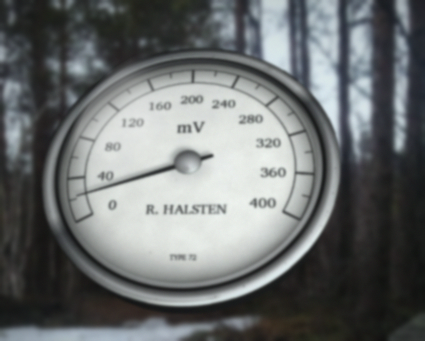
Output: mV 20
